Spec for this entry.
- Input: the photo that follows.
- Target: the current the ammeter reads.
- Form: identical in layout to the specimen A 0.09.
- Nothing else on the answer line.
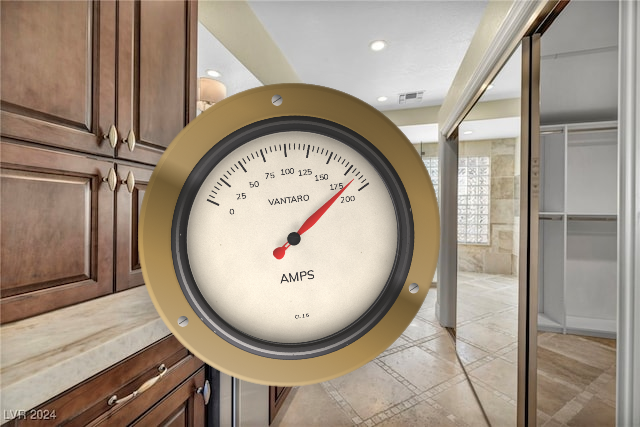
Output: A 185
